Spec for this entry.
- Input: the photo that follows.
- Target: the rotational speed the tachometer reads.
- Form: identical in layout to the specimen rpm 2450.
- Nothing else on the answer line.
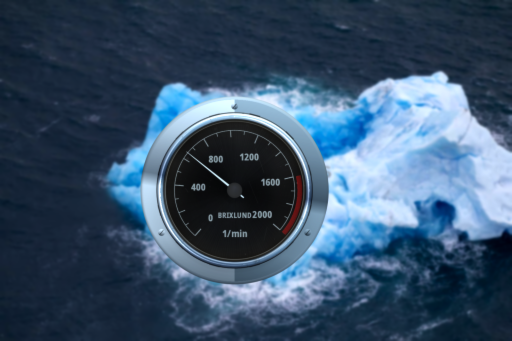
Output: rpm 650
